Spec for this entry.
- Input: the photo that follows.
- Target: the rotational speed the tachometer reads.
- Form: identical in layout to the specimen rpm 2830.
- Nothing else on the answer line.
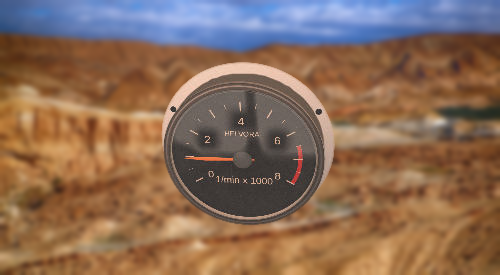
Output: rpm 1000
